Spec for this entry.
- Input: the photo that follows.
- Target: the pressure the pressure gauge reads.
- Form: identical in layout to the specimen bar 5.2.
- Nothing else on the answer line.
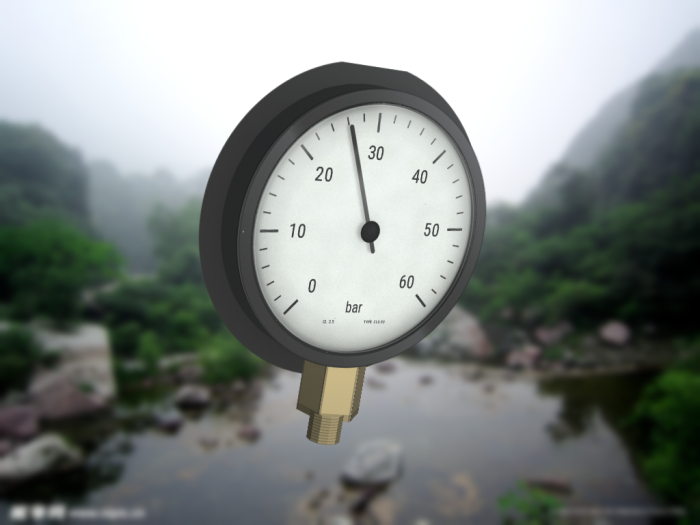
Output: bar 26
